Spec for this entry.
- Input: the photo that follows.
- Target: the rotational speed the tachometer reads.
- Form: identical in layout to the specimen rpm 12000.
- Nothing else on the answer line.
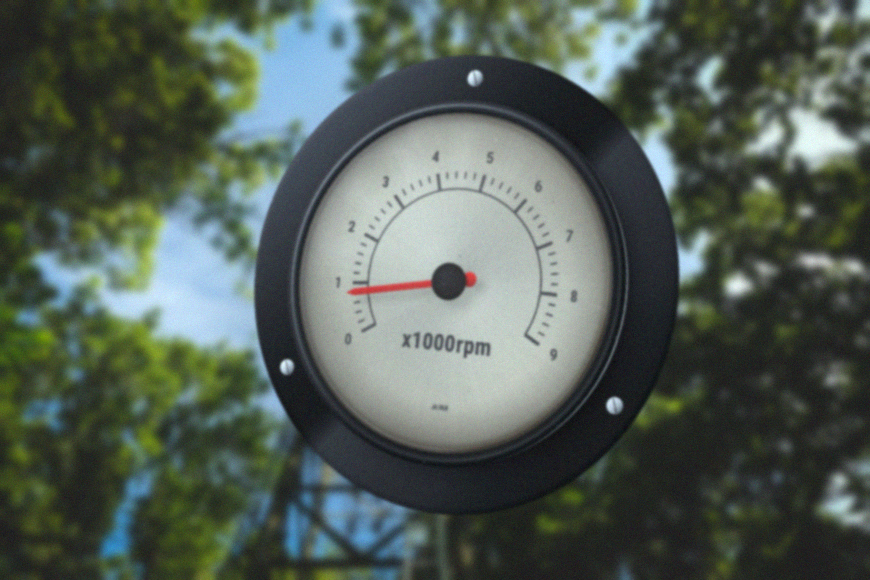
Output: rpm 800
